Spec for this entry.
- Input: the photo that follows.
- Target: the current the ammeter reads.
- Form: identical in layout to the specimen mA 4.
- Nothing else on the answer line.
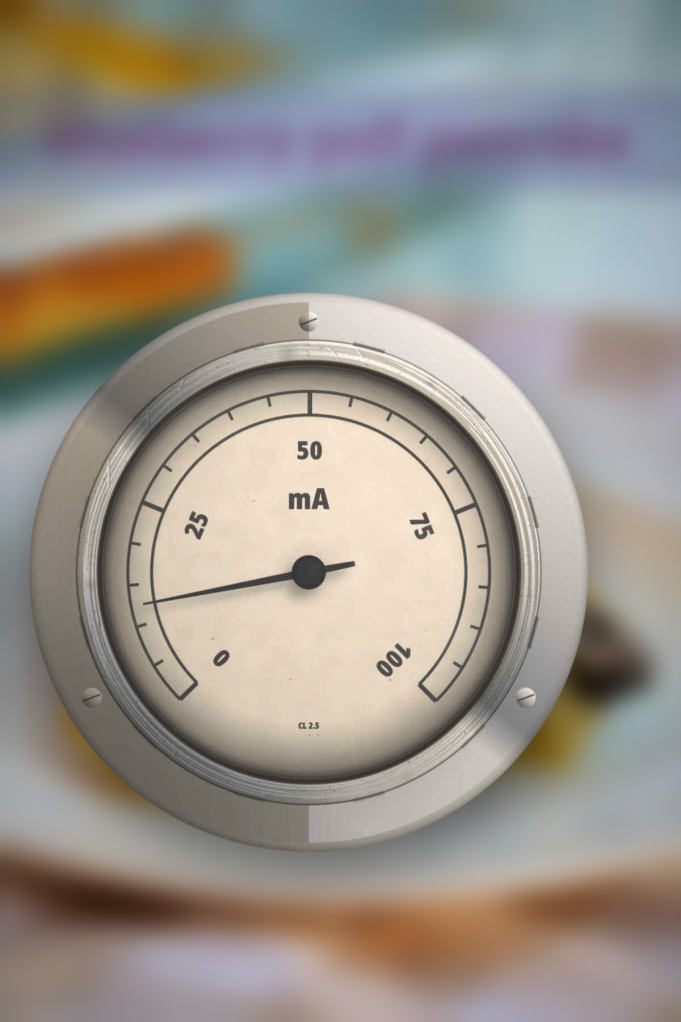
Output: mA 12.5
